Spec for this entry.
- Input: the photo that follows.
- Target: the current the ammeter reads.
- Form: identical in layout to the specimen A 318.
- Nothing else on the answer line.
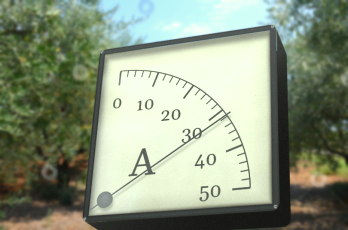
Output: A 32
